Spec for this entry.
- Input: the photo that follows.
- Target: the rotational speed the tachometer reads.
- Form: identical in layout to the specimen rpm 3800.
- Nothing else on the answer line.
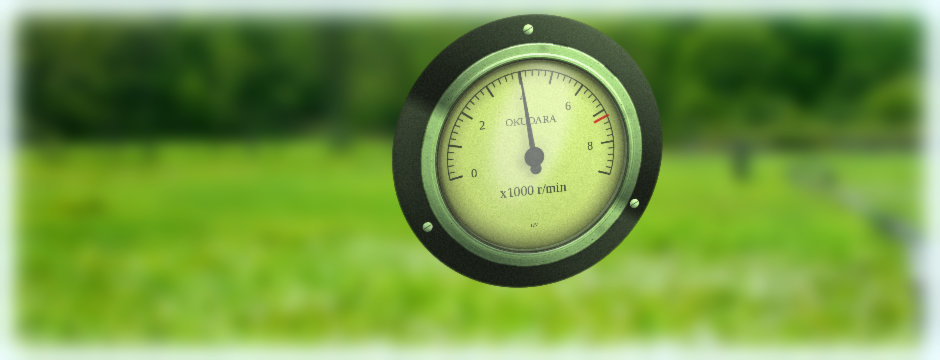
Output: rpm 4000
